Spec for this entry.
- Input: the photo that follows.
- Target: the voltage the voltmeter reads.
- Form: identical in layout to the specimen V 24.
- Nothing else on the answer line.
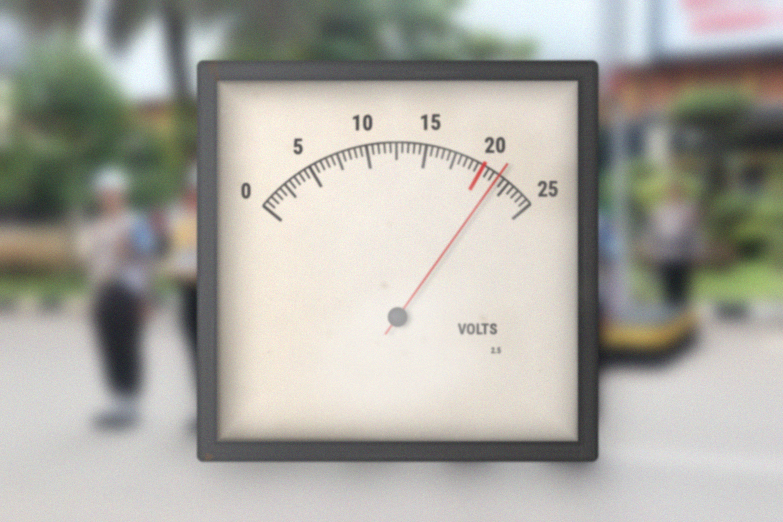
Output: V 21.5
